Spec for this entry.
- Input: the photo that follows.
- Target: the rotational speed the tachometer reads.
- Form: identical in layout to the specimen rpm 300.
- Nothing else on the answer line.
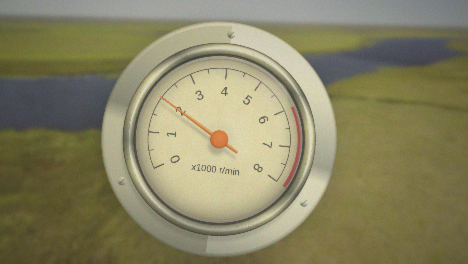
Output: rpm 2000
